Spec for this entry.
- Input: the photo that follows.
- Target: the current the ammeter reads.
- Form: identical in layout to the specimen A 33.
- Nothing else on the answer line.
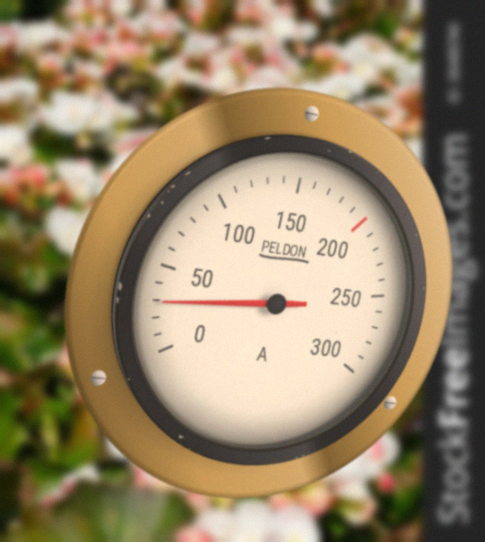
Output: A 30
